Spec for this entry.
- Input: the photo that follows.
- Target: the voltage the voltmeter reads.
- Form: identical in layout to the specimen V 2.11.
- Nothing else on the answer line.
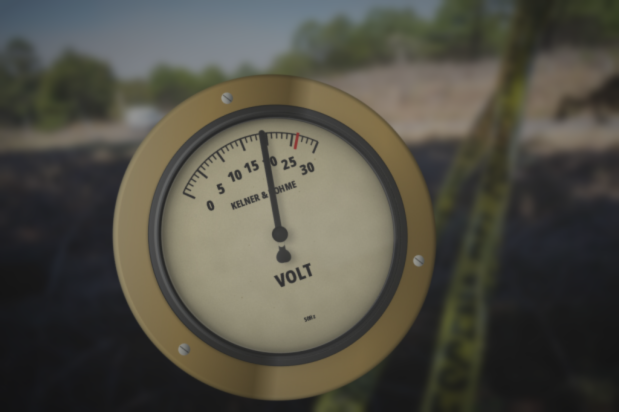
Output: V 19
